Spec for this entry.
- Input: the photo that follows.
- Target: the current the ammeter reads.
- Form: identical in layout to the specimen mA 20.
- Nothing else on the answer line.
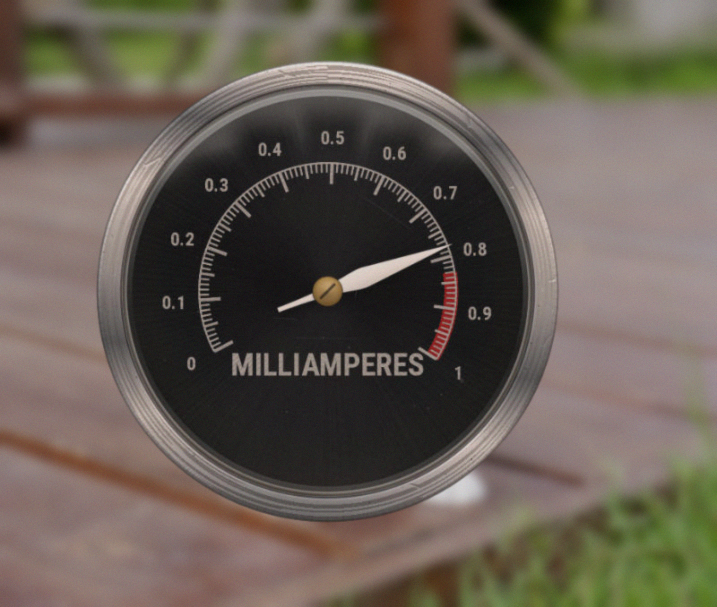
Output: mA 0.78
